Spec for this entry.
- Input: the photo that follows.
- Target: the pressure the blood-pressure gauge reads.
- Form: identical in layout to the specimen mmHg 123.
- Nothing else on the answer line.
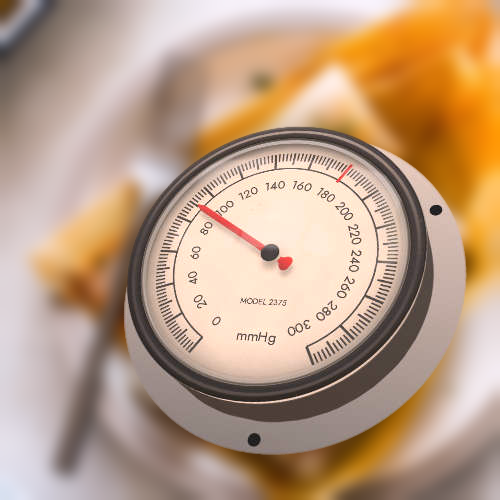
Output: mmHg 90
